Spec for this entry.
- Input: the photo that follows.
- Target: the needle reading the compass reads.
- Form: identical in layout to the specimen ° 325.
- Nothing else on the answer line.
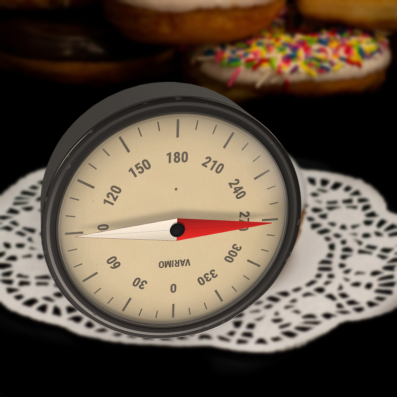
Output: ° 270
